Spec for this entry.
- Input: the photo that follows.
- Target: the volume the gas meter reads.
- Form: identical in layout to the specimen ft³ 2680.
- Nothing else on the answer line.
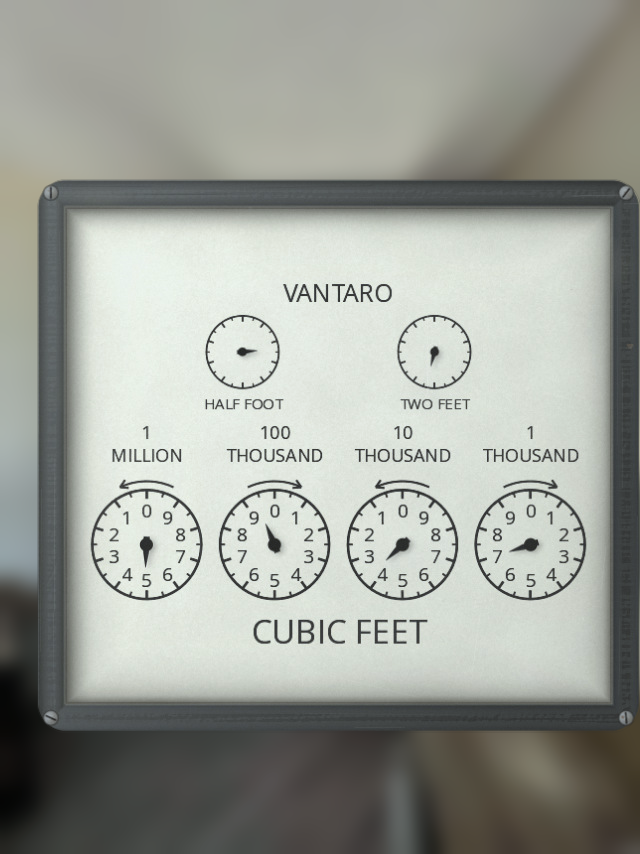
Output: ft³ 493700
